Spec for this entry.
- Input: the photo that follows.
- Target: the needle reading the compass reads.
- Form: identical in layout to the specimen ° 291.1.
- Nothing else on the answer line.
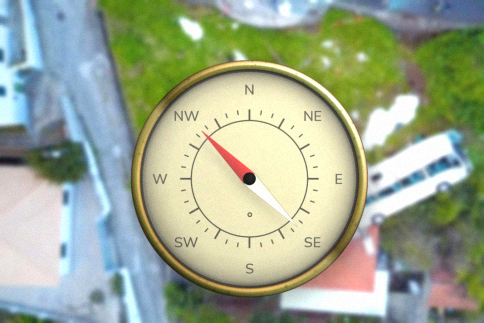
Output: ° 315
